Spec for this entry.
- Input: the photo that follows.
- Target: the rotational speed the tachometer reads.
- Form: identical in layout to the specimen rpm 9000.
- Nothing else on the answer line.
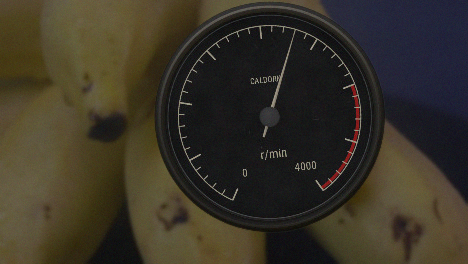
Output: rpm 2300
